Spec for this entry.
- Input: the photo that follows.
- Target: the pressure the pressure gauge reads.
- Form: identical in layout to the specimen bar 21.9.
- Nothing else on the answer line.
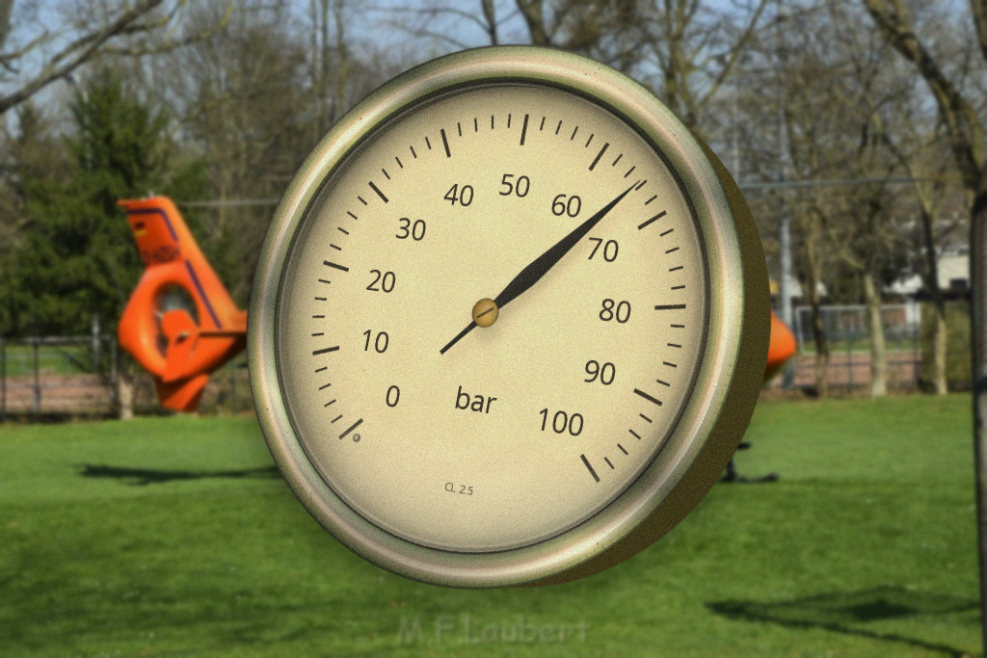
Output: bar 66
